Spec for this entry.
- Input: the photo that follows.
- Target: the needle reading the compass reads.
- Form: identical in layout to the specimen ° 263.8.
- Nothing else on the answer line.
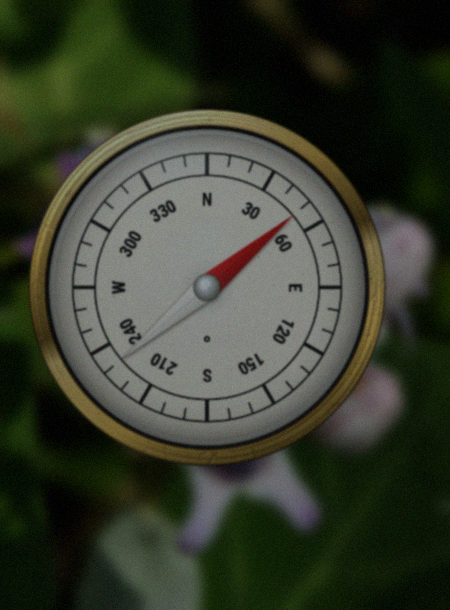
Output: ° 50
